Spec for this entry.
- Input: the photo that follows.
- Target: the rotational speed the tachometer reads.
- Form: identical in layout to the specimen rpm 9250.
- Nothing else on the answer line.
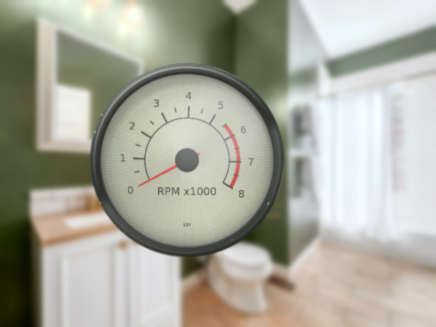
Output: rpm 0
